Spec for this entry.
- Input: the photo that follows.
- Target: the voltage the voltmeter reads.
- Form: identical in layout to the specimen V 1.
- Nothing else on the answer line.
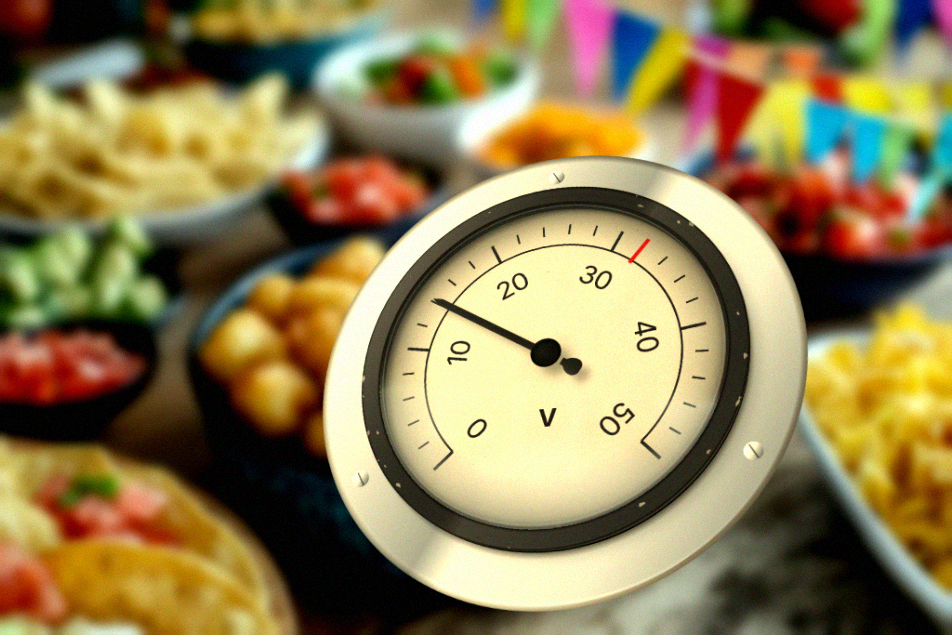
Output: V 14
